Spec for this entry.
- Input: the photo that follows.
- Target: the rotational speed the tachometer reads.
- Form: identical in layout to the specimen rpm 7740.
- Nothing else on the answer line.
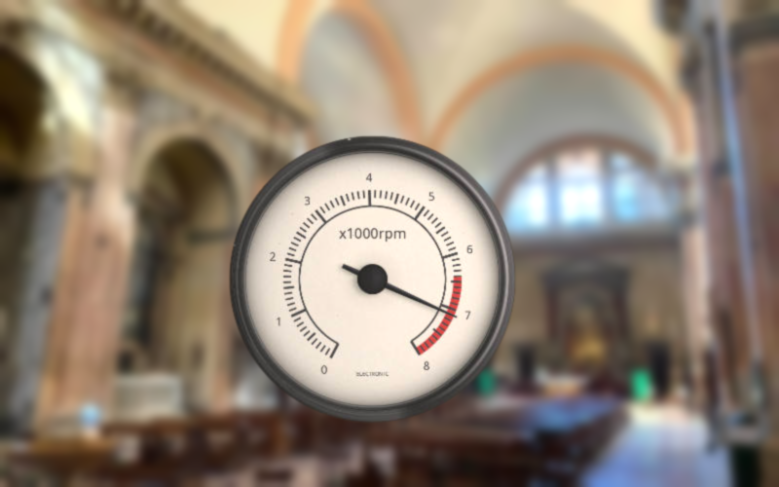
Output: rpm 7100
